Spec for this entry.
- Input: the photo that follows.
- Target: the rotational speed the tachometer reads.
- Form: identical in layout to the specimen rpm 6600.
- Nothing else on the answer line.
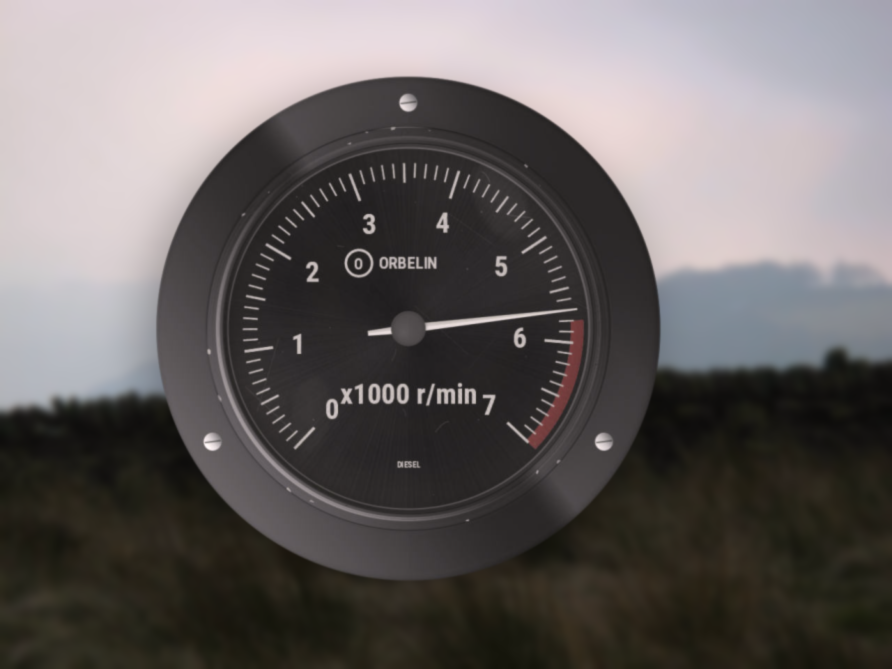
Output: rpm 5700
